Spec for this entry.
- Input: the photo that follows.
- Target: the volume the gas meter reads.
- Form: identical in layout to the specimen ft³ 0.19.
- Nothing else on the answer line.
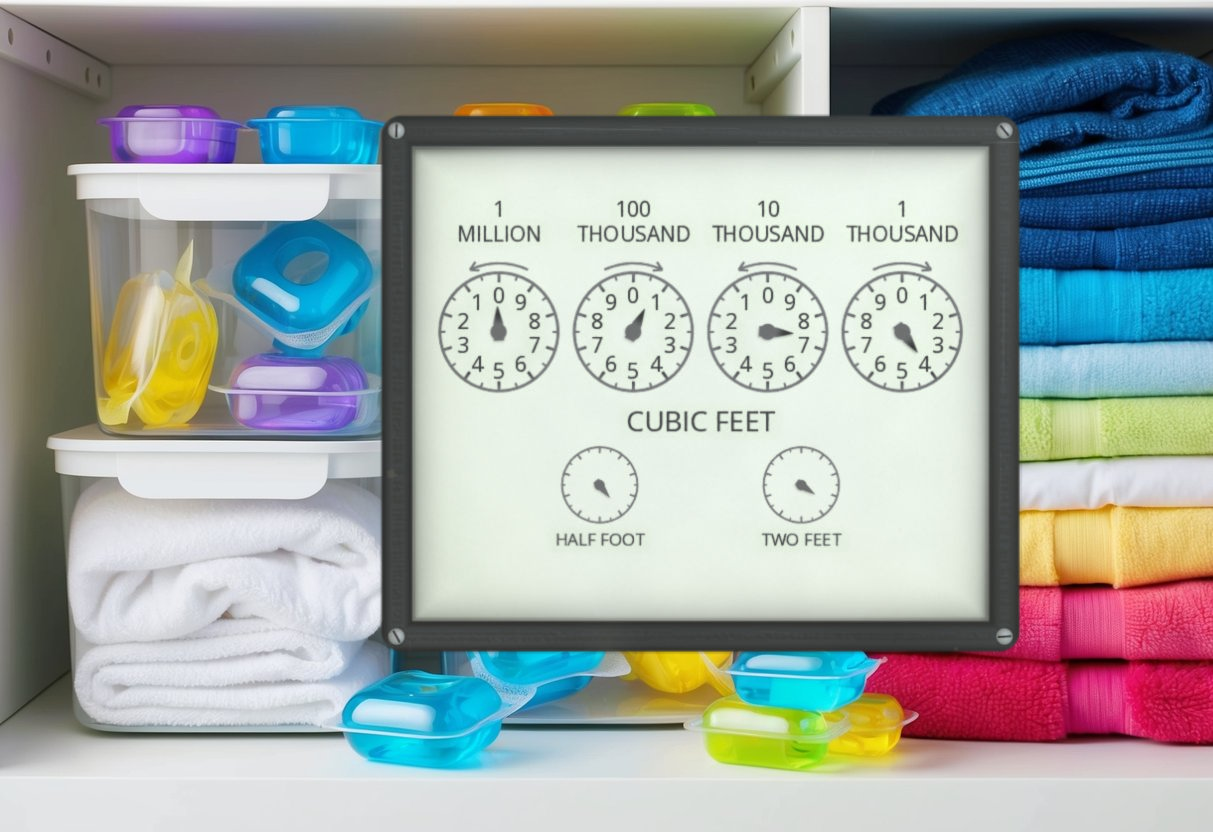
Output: ft³ 7400
